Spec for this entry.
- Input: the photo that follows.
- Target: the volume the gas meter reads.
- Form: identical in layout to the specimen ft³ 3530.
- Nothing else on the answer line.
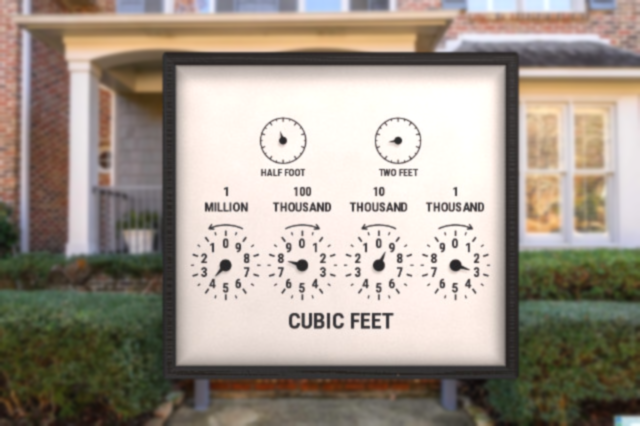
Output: ft³ 379300
